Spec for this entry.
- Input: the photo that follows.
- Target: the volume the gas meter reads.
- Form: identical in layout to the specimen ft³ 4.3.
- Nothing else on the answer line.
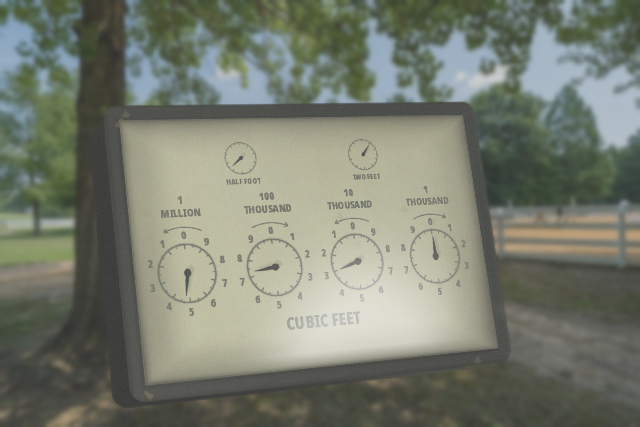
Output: ft³ 473000
